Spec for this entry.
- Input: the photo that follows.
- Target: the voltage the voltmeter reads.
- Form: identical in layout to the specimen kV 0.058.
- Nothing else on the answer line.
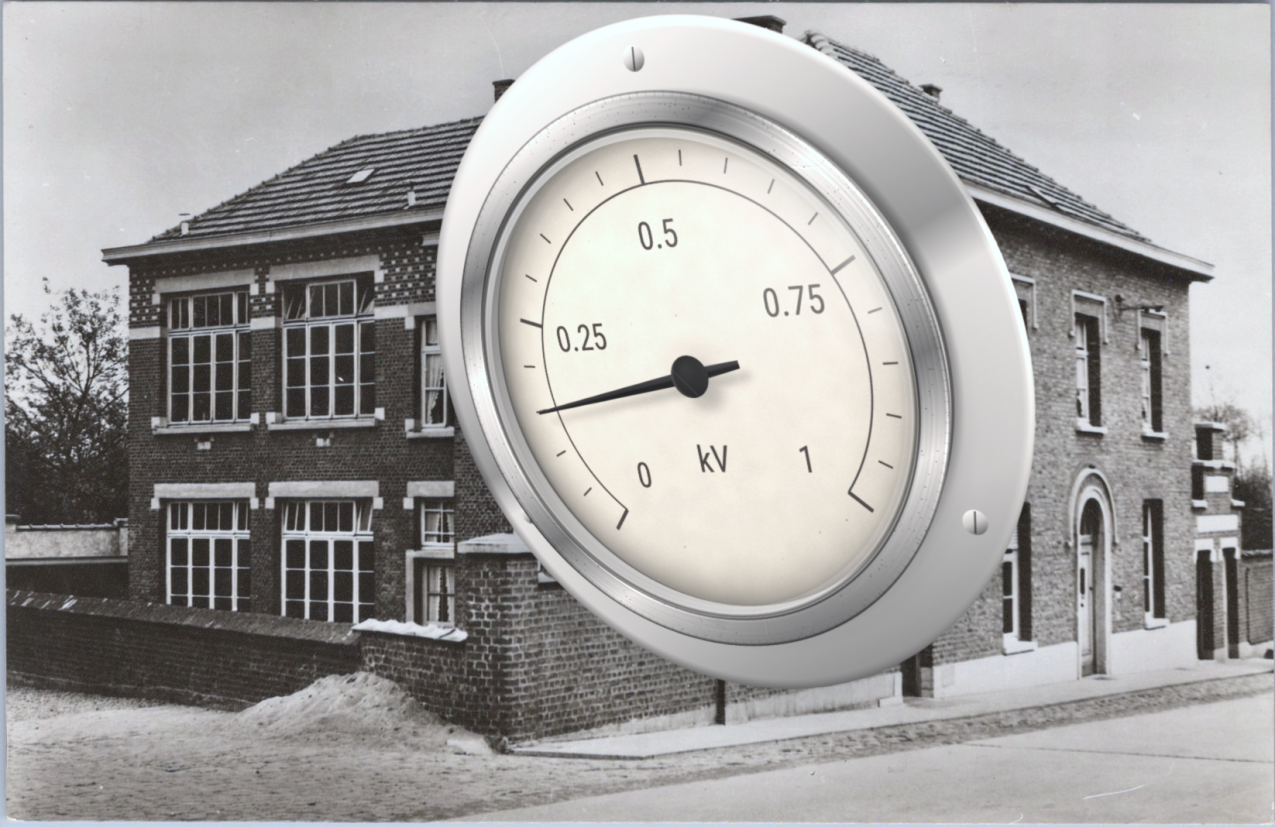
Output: kV 0.15
